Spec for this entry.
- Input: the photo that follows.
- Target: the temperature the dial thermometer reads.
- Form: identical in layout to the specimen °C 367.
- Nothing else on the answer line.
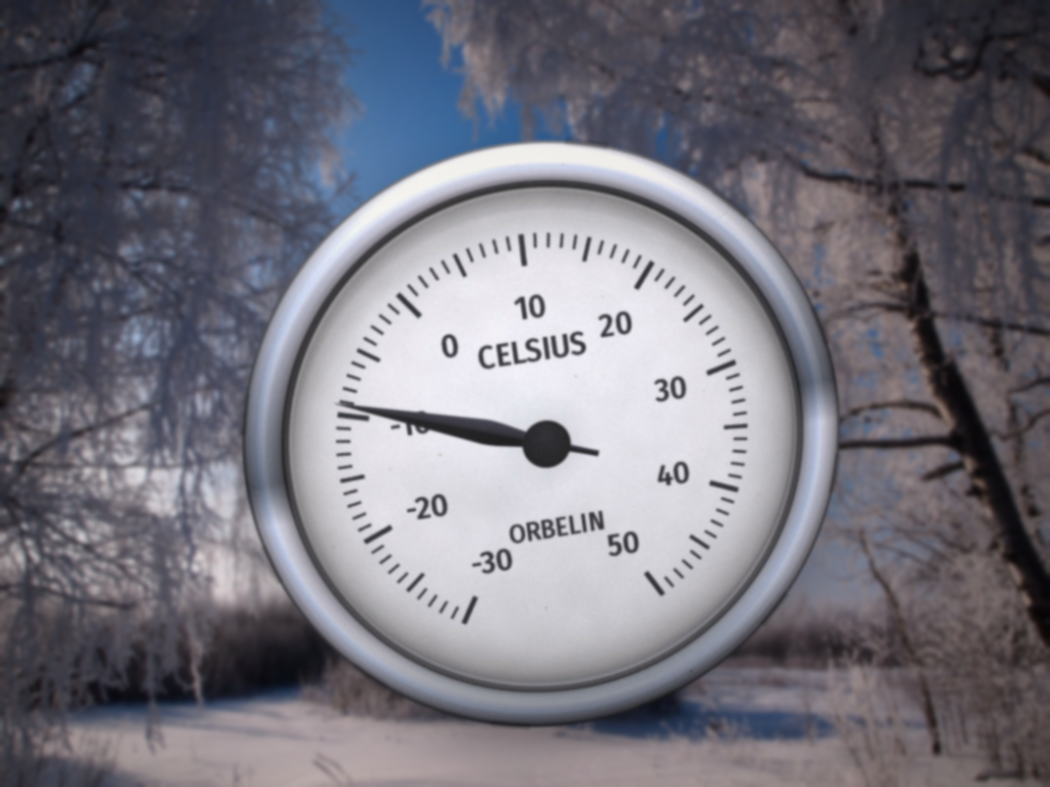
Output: °C -9
